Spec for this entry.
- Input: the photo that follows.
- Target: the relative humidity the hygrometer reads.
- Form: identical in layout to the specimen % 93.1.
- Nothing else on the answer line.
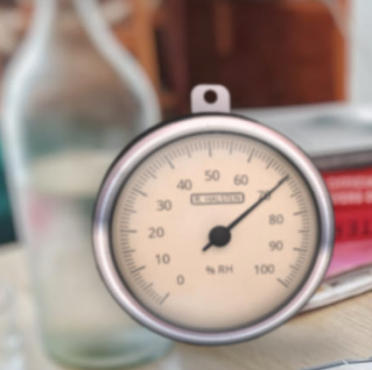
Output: % 70
